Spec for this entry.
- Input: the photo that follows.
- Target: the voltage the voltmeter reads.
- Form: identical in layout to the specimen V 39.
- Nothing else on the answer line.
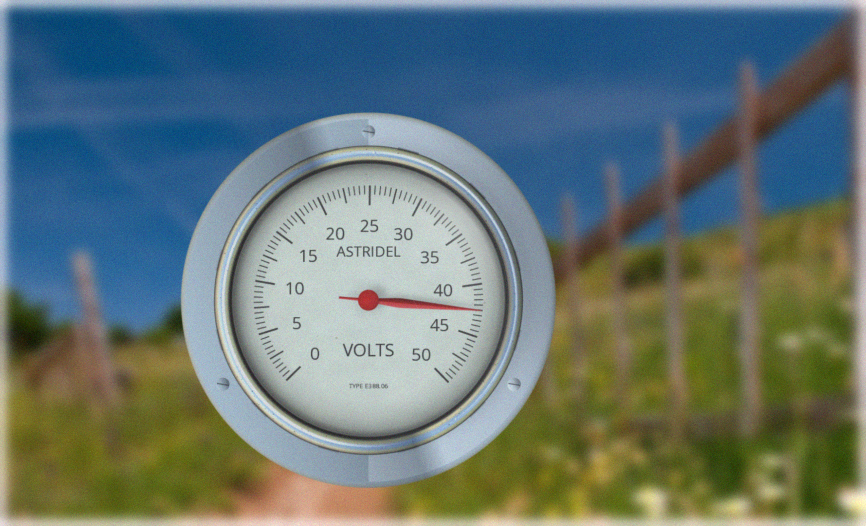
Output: V 42.5
